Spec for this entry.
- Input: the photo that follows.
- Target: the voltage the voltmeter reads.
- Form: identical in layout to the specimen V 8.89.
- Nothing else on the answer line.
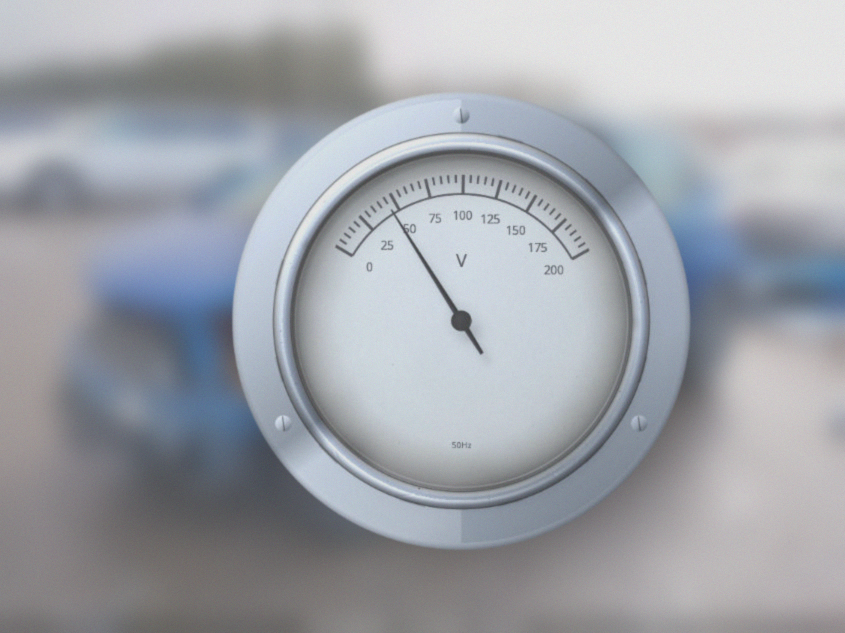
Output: V 45
